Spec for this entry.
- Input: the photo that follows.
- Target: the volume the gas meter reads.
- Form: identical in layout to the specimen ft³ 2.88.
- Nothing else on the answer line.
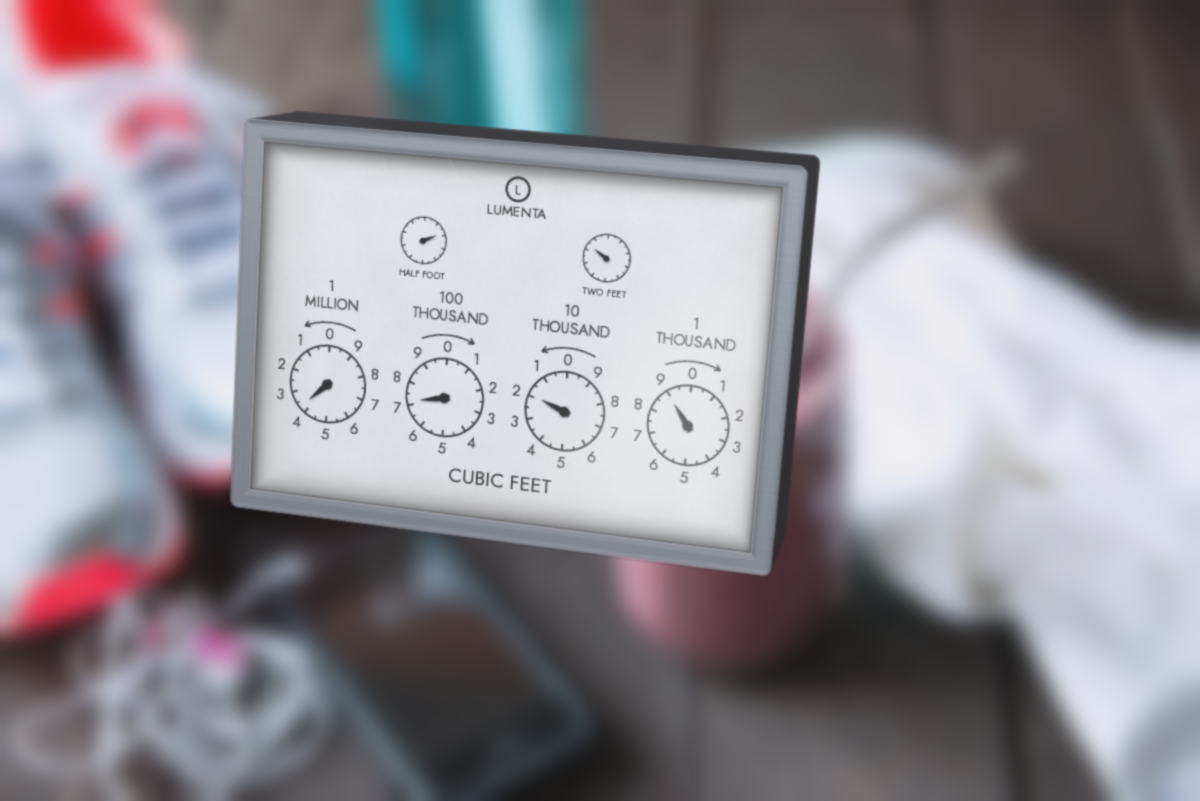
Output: ft³ 371900
